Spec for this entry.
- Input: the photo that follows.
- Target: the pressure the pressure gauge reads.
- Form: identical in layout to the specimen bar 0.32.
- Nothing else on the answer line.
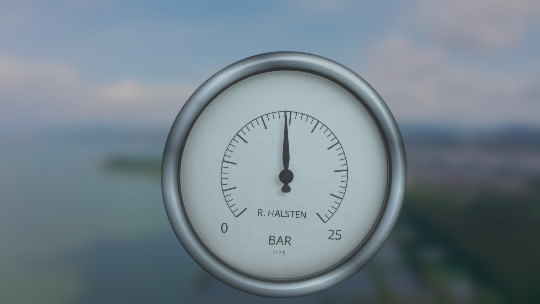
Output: bar 12
